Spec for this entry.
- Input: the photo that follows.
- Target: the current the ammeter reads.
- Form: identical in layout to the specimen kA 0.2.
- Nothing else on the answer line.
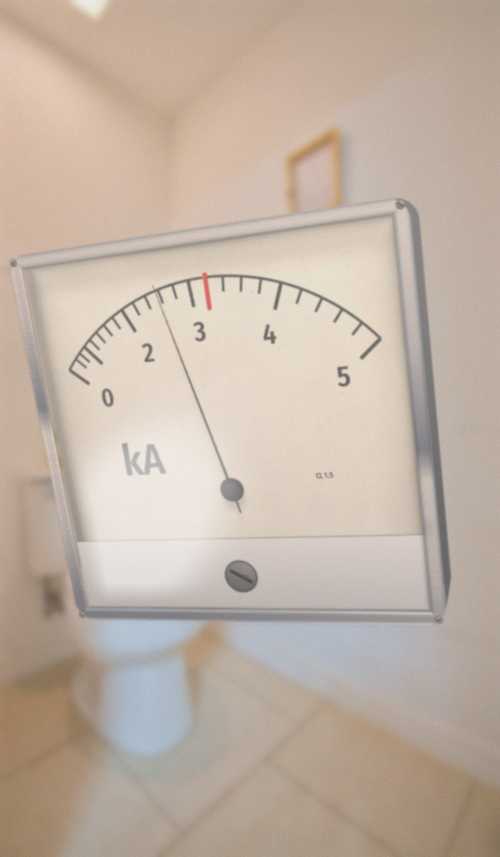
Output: kA 2.6
